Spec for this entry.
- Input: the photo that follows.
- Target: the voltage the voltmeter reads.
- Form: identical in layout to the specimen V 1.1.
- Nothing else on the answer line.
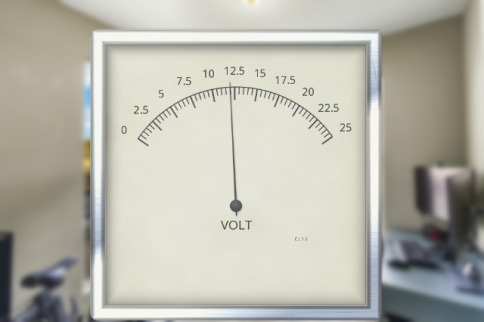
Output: V 12
